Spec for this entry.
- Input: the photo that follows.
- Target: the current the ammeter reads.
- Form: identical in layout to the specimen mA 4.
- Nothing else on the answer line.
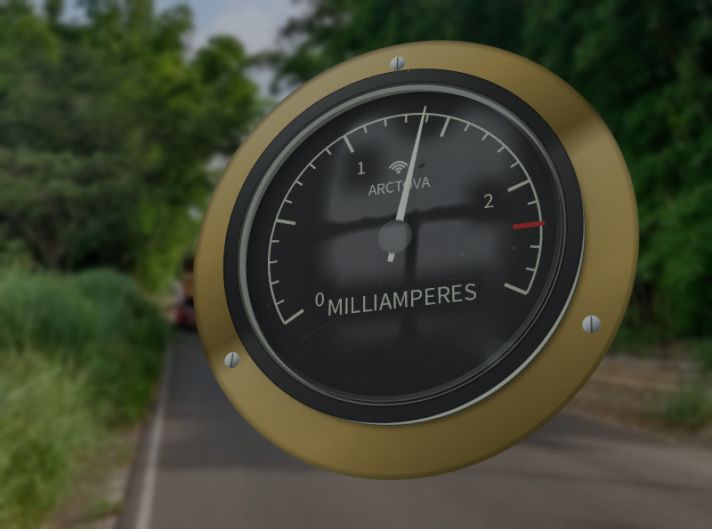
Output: mA 1.4
